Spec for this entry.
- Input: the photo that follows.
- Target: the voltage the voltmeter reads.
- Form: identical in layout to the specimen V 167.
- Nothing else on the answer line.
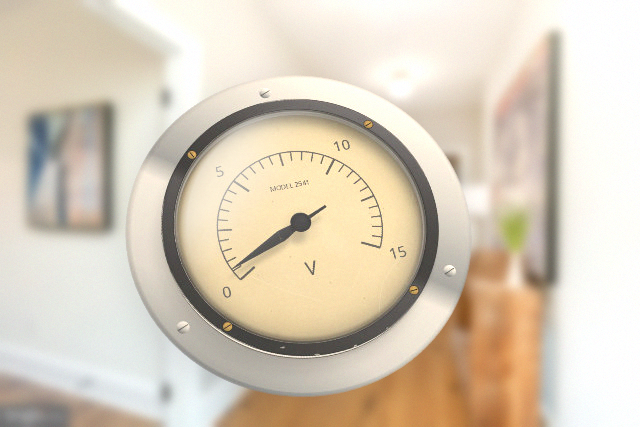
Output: V 0.5
